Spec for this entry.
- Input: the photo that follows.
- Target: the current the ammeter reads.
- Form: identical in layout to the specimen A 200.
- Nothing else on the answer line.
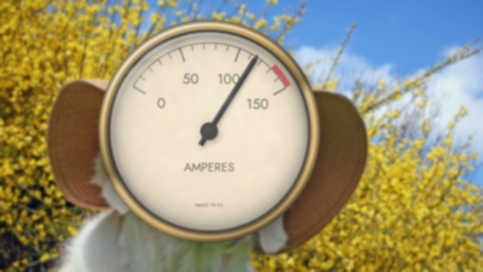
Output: A 115
